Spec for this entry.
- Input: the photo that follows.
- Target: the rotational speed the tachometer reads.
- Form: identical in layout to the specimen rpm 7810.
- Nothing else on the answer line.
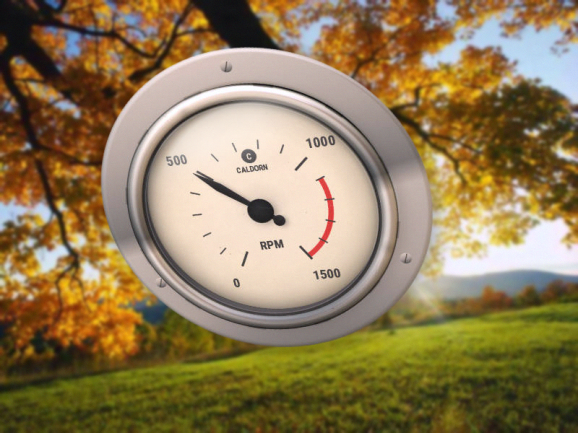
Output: rpm 500
